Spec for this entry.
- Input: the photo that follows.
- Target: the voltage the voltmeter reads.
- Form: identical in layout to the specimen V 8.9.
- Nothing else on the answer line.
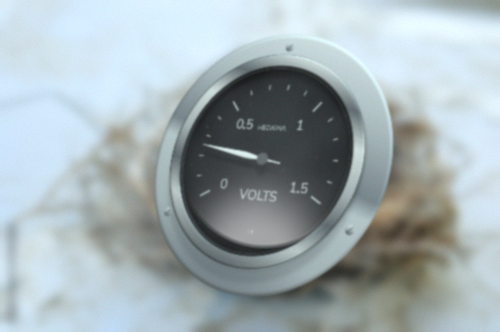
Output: V 0.25
